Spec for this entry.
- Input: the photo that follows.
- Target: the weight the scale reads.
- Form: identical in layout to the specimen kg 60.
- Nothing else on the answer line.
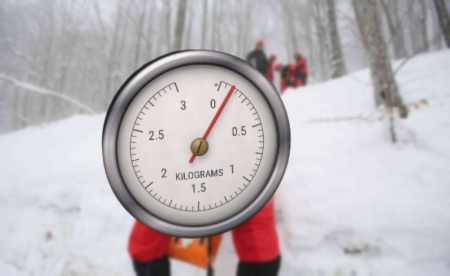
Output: kg 0.1
